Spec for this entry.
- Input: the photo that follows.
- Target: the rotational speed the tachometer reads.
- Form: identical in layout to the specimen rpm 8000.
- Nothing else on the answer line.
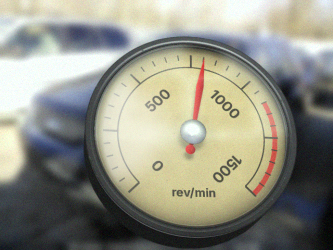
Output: rpm 800
